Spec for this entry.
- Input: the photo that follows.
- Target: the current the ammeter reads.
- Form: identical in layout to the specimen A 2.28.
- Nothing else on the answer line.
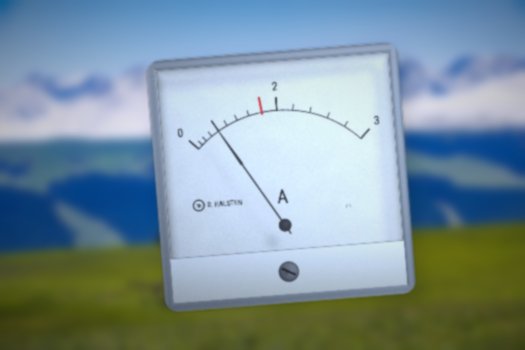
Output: A 1
